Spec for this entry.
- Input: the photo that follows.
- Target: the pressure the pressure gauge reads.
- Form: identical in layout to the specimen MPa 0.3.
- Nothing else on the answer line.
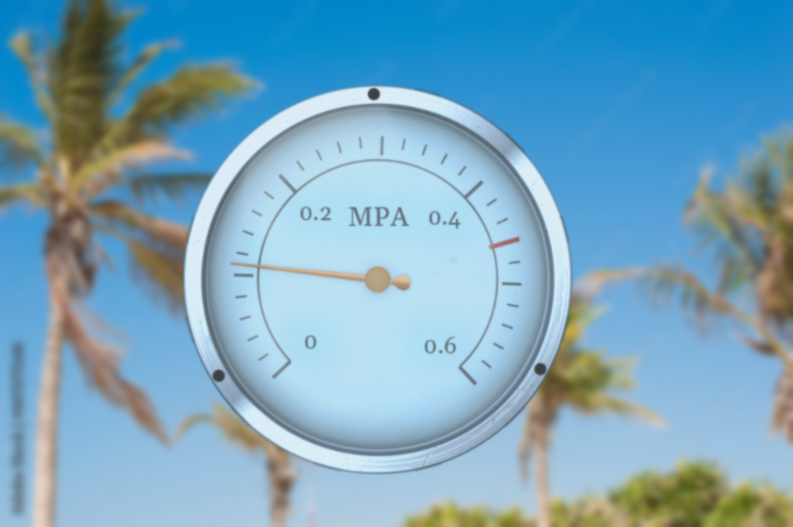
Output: MPa 0.11
